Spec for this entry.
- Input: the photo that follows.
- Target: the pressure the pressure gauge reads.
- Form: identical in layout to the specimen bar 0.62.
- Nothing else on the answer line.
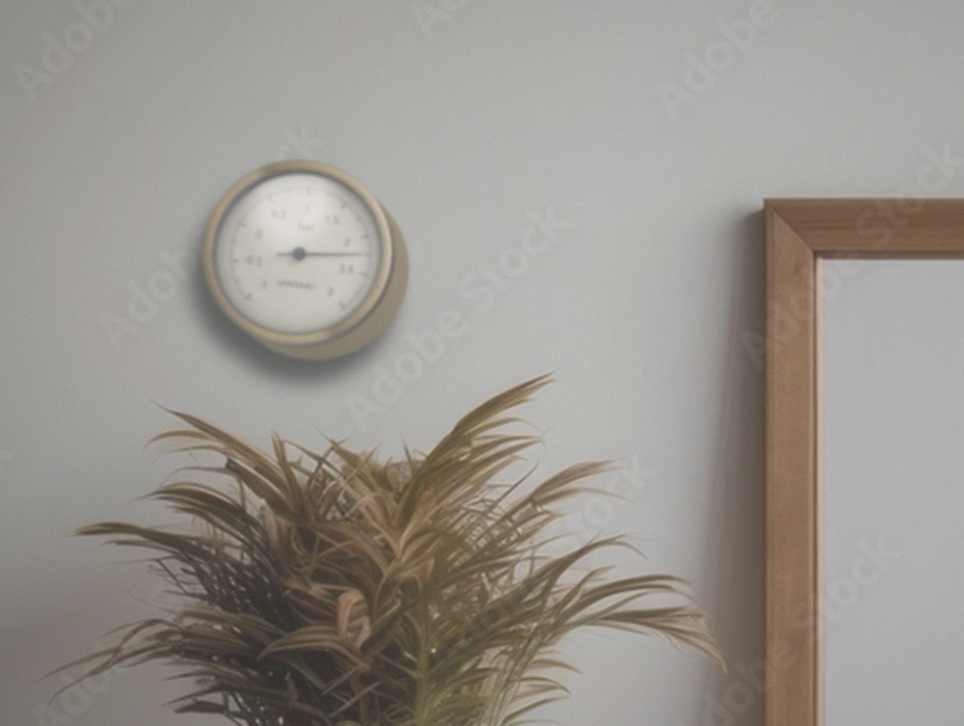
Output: bar 2.25
